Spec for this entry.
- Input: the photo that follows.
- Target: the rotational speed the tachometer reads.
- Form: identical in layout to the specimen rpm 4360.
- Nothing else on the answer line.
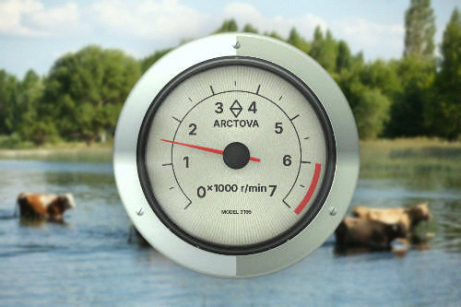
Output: rpm 1500
